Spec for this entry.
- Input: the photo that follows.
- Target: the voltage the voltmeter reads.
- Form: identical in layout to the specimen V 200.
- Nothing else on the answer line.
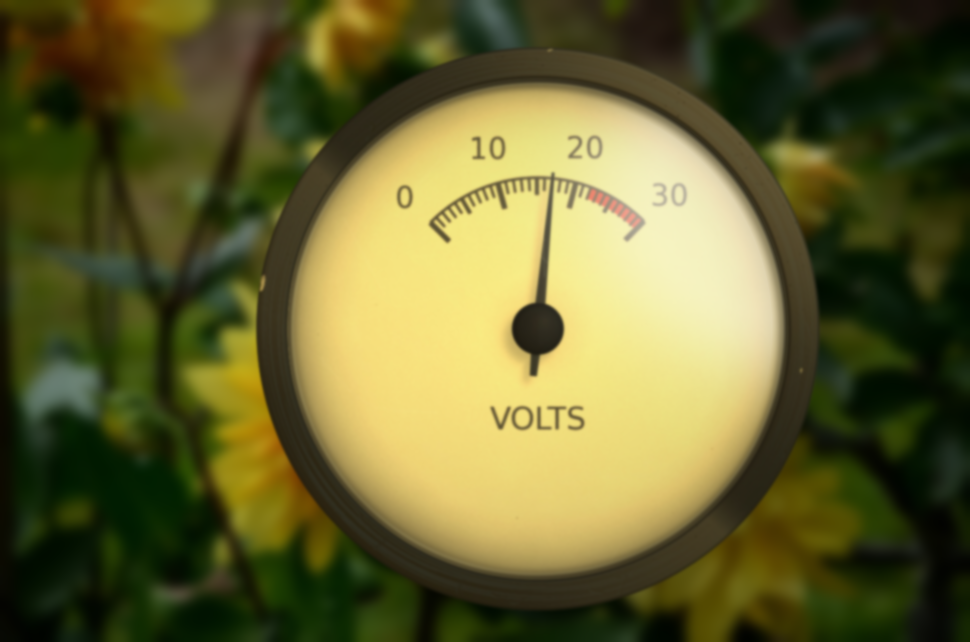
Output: V 17
